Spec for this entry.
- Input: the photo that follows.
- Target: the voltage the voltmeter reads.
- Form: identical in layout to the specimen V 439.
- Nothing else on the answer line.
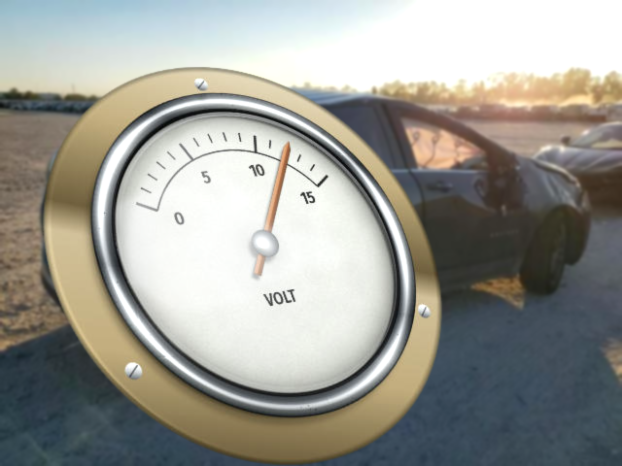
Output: V 12
